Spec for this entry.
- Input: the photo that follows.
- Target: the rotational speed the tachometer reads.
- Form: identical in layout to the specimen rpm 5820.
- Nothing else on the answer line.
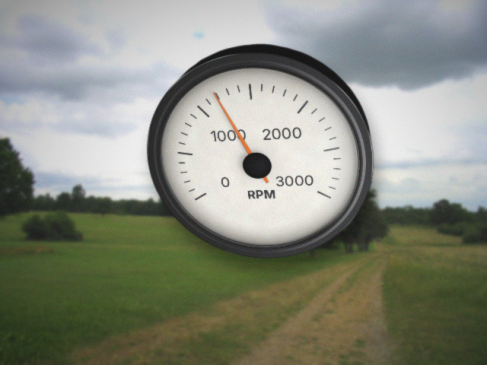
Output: rpm 1200
